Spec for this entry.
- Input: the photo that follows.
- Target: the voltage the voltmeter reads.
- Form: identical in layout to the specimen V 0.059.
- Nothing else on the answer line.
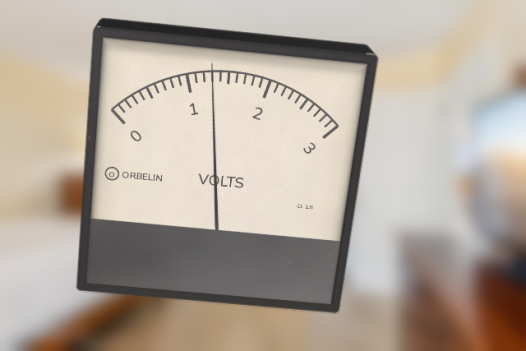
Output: V 1.3
